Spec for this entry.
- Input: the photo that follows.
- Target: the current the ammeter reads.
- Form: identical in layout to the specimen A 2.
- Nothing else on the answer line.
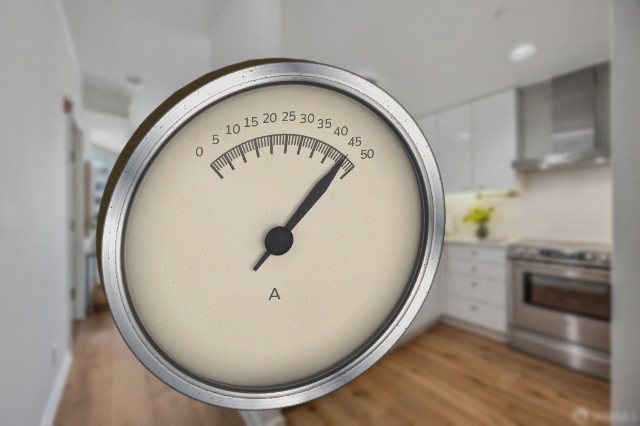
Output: A 45
